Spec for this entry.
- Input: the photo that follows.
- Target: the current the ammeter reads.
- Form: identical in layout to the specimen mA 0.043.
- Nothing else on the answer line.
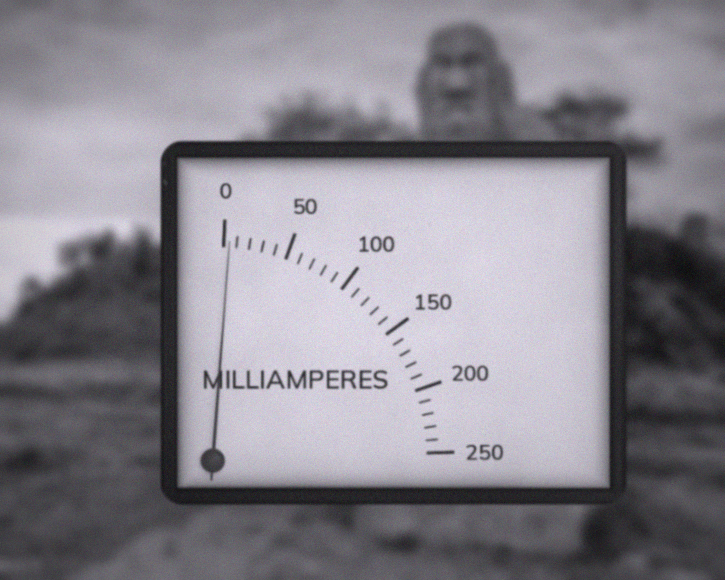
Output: mA 5
